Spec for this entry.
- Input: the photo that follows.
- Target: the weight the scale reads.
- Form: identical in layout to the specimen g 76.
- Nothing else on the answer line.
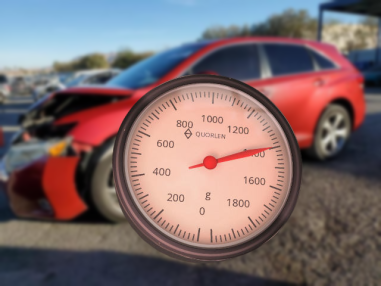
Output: g 1400
